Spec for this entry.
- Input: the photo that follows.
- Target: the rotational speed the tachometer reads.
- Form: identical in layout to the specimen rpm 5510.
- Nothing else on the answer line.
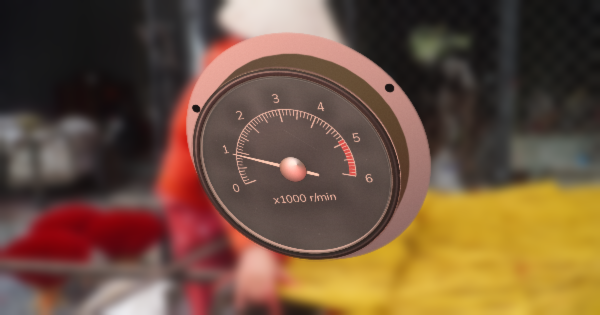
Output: rpm 1000
